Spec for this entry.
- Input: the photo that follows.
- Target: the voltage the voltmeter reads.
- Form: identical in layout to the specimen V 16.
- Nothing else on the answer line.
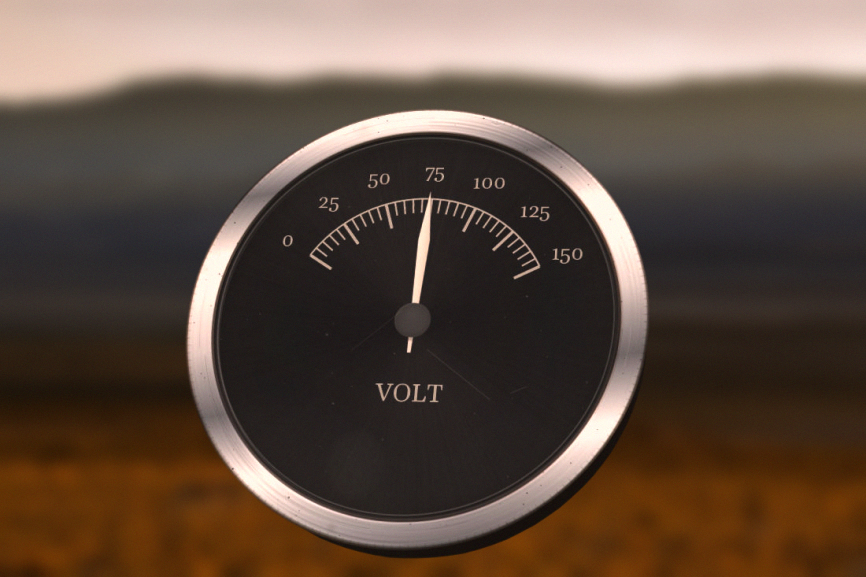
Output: V 75
